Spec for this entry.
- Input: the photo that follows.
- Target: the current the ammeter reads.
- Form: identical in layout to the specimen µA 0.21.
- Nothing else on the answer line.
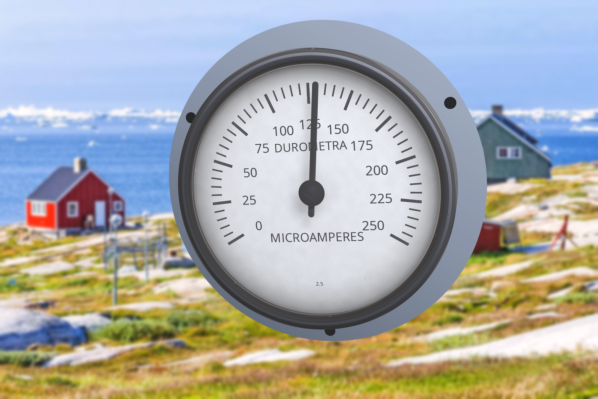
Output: µA 130
